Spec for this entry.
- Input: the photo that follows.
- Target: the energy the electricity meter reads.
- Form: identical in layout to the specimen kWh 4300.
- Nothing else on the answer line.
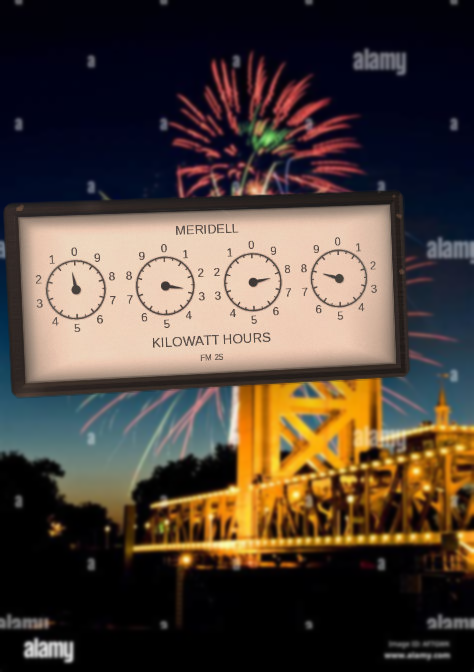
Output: kWh 278
